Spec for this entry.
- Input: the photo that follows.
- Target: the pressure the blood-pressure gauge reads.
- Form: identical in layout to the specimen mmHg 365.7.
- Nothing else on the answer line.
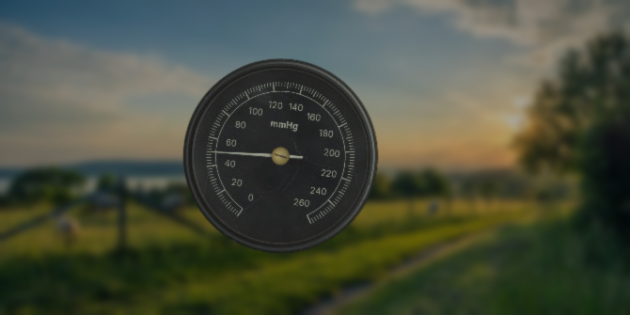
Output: mmHg 50
